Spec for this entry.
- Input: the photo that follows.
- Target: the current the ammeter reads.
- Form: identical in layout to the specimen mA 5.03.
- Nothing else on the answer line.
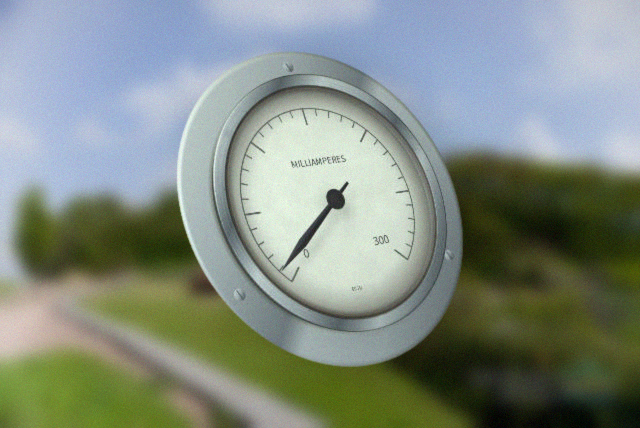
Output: mA 10
